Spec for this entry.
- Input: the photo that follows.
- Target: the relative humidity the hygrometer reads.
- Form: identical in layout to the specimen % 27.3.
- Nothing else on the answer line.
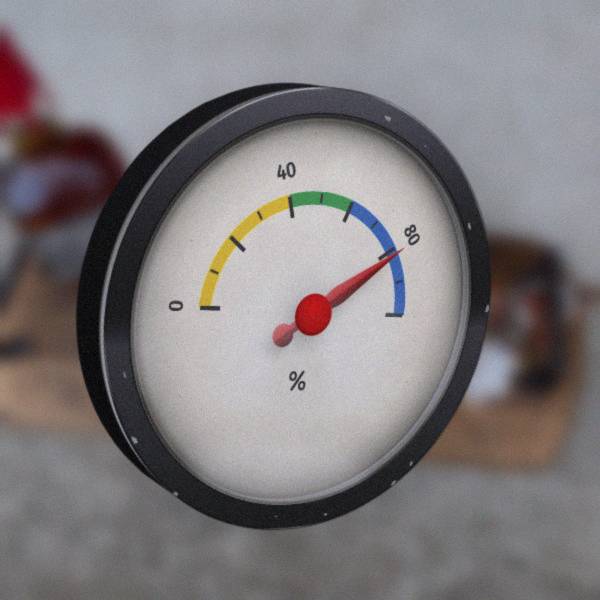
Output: % 80
